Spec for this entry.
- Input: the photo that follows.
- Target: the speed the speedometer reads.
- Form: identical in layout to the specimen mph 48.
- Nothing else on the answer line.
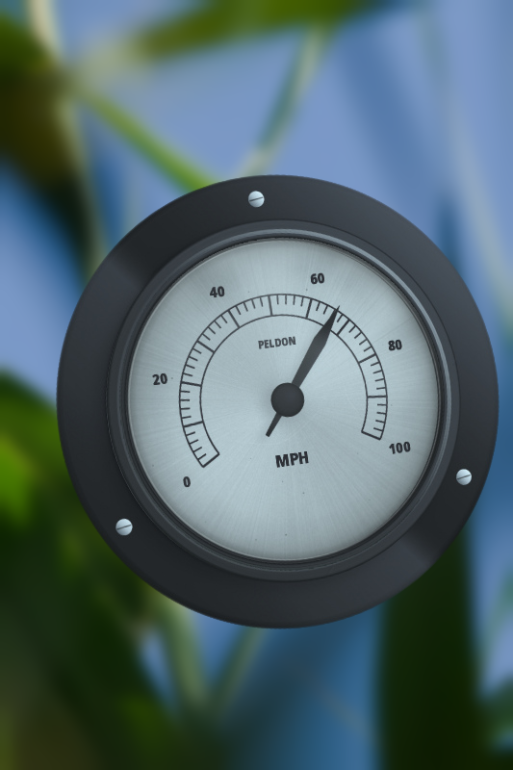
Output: mph 66
